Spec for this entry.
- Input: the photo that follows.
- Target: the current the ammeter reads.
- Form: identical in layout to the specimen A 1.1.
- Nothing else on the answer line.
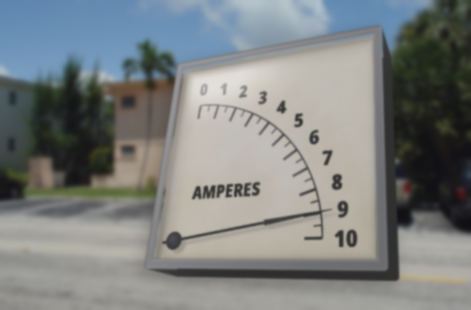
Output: A 9
